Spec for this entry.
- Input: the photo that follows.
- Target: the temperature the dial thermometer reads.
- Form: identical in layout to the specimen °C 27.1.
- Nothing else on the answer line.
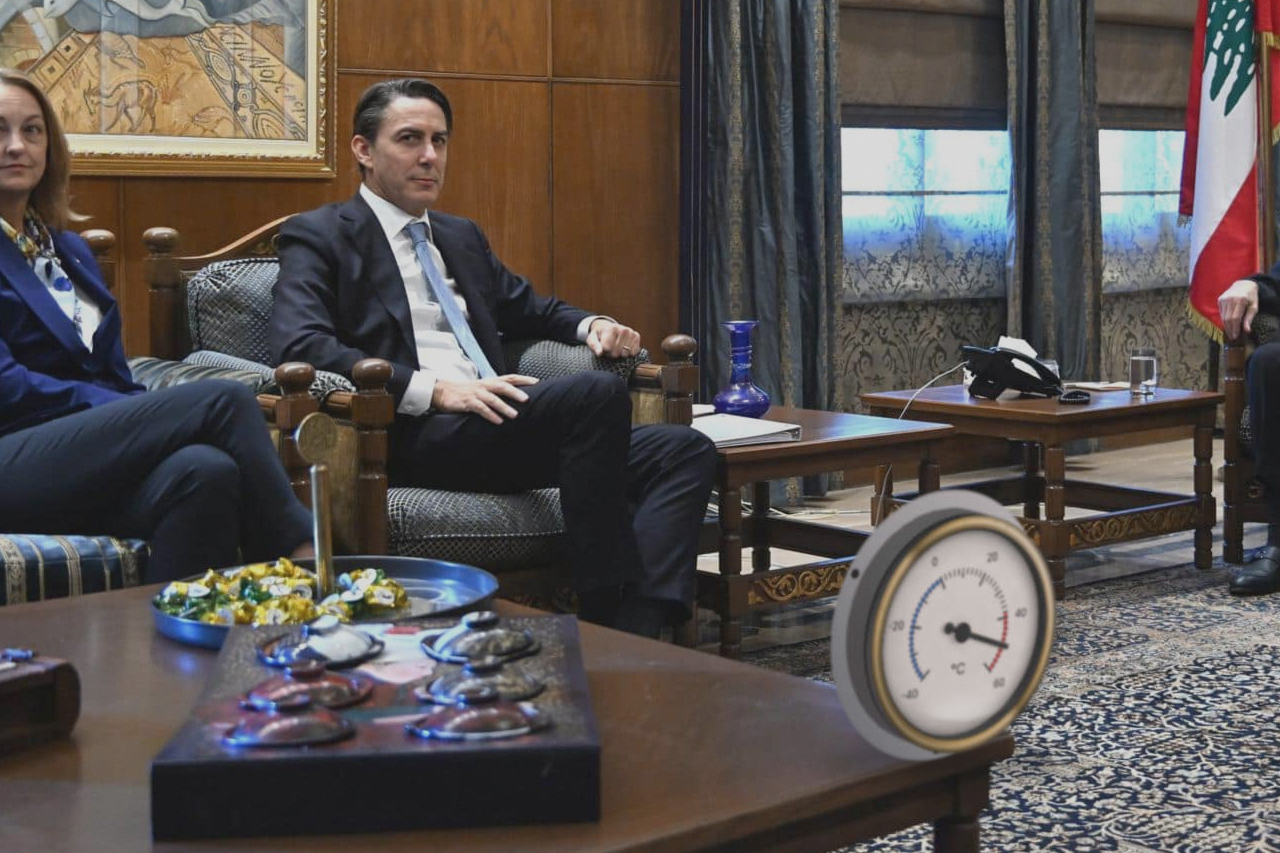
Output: °C 50
